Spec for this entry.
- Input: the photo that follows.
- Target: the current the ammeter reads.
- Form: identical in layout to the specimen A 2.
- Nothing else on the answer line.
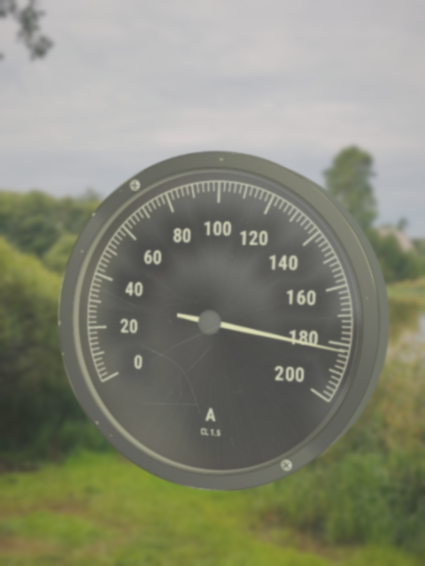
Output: A 182
